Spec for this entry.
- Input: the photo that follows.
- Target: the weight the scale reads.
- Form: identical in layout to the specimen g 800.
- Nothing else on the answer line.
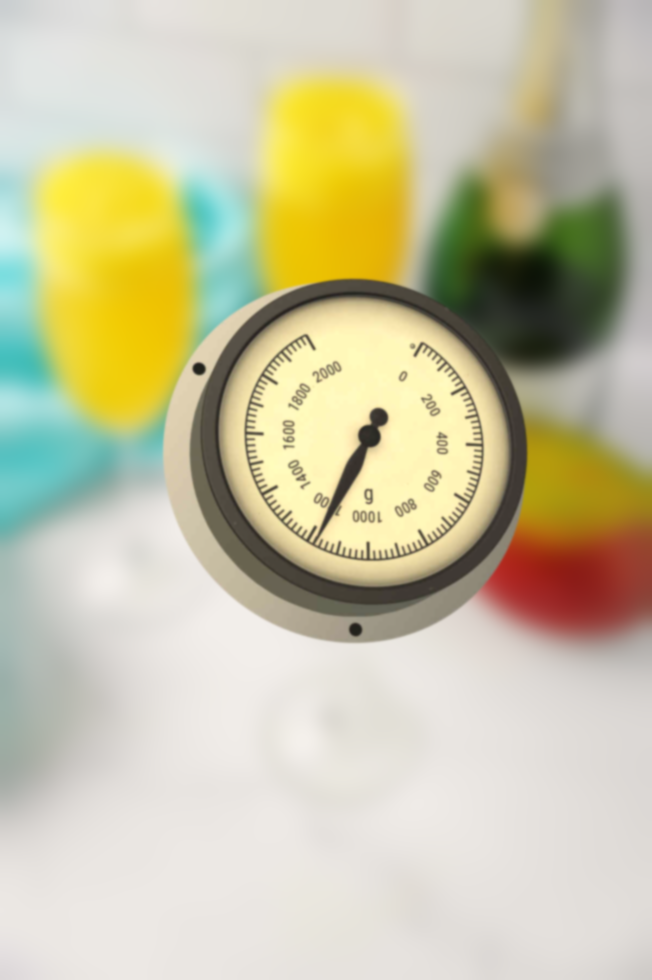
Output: g 1180
